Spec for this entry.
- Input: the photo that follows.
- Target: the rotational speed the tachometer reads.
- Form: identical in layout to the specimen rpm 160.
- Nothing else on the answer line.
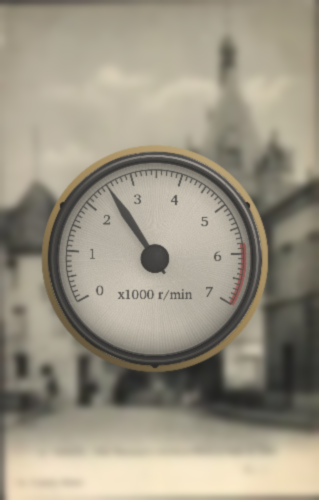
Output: rpm 2500
